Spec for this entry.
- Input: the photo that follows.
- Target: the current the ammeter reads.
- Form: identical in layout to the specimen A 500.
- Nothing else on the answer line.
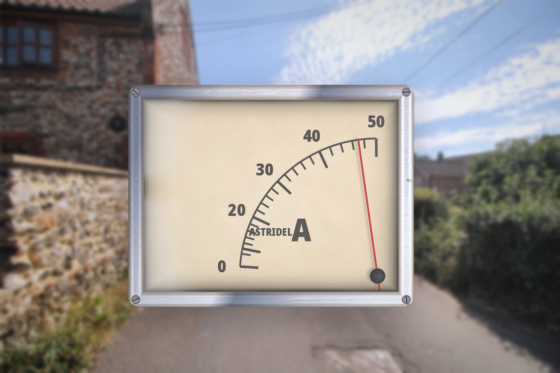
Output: A 47
